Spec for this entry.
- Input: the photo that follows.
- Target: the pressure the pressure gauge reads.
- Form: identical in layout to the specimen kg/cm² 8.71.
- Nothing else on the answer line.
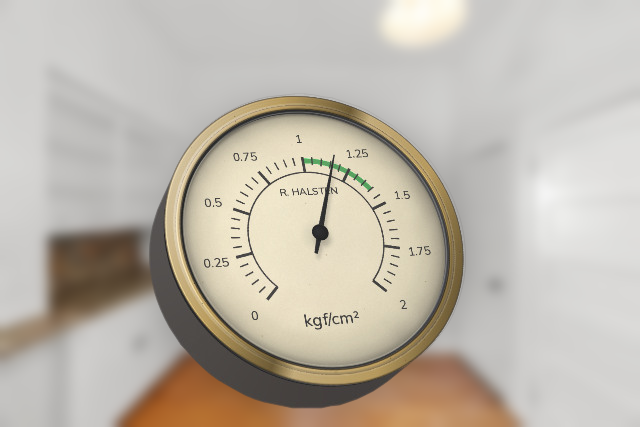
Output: kg/cm² 1.15
